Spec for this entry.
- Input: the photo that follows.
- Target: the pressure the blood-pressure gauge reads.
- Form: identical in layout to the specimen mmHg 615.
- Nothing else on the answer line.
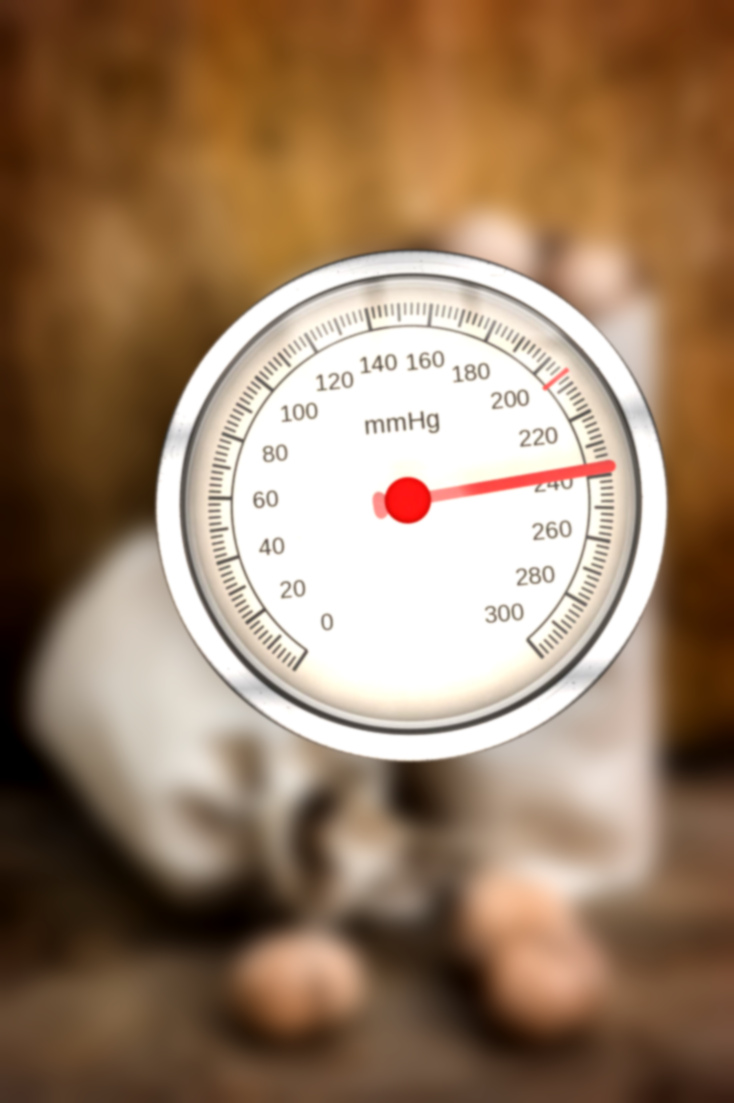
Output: mmHg 238
